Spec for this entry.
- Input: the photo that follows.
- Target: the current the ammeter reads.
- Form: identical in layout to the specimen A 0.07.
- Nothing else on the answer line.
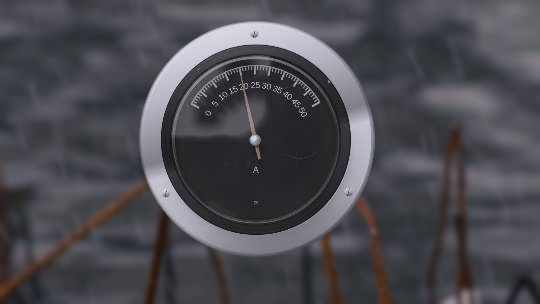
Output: A 20
